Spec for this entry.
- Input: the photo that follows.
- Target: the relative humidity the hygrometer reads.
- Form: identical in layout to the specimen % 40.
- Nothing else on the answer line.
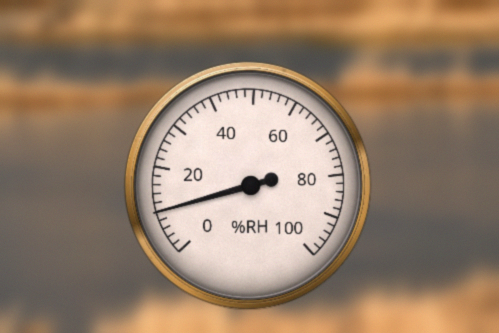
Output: % 10
